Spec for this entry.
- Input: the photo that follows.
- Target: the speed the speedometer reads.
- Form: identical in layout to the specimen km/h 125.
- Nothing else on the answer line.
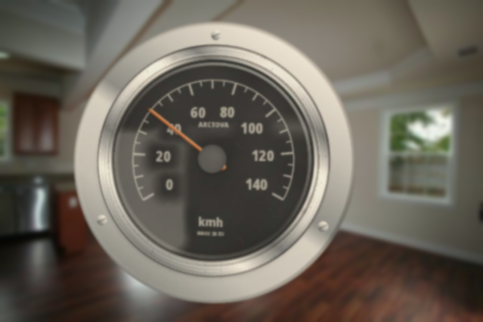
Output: km/h 40
